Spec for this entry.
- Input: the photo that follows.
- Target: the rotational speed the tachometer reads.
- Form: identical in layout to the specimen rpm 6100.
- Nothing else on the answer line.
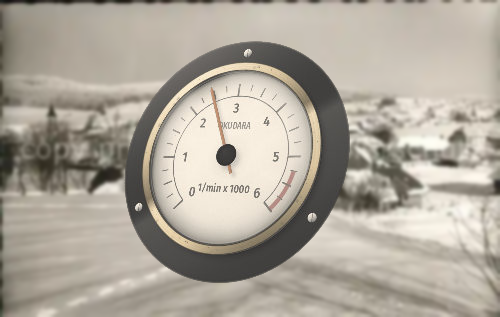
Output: rpm 2500
